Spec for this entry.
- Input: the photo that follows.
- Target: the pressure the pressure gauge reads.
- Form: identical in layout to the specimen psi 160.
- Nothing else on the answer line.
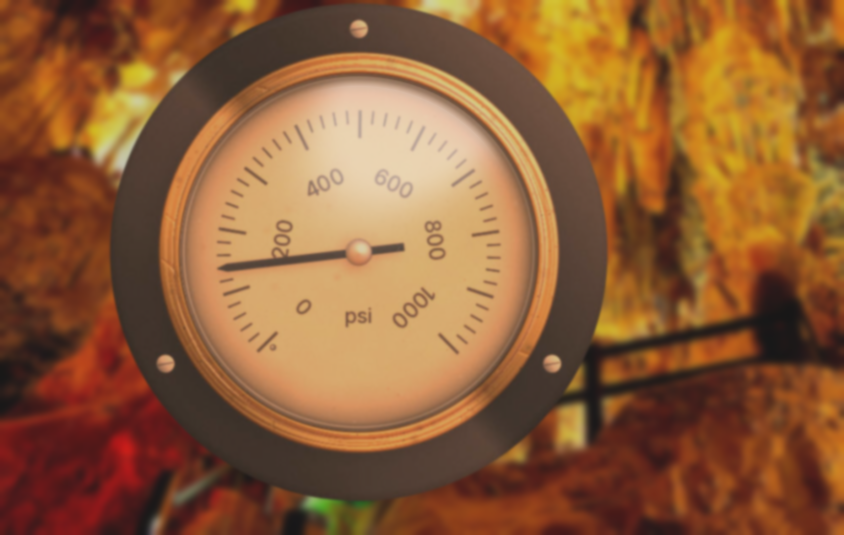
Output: psi 140
